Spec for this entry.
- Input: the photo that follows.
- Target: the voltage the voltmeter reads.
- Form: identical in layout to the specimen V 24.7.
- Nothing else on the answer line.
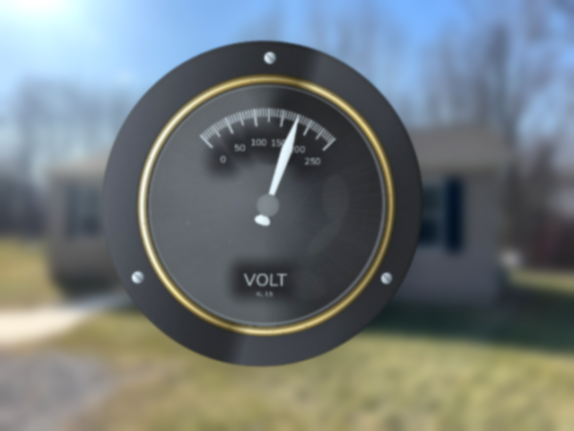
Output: V 175
